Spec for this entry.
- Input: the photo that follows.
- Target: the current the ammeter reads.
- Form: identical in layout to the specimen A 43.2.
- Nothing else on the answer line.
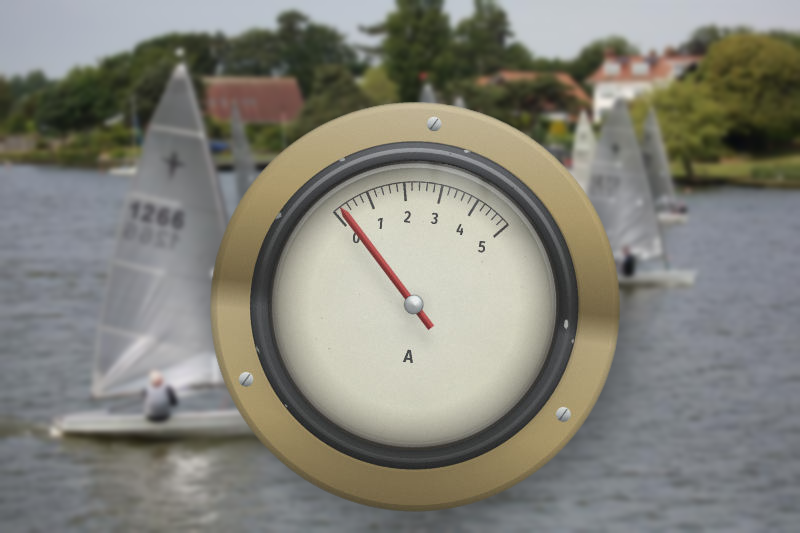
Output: A 0.2
